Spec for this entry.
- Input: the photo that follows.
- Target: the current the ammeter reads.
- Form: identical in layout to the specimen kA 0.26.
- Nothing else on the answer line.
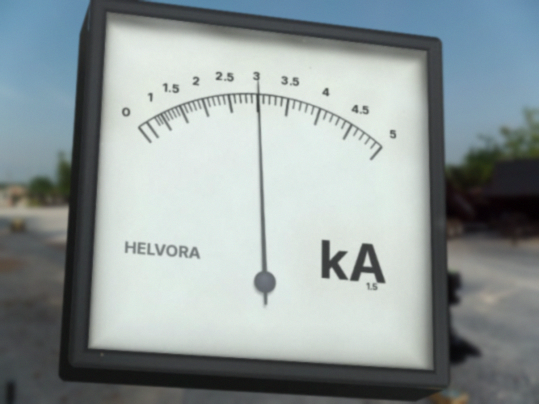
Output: kA 3
